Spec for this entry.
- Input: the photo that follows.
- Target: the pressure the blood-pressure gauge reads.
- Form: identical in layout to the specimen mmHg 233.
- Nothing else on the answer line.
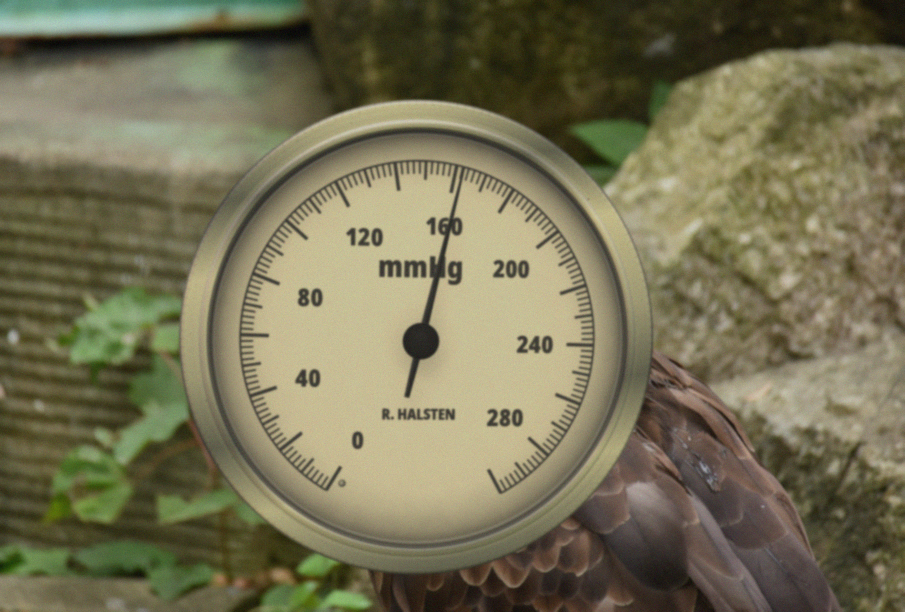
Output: mmHg 162
